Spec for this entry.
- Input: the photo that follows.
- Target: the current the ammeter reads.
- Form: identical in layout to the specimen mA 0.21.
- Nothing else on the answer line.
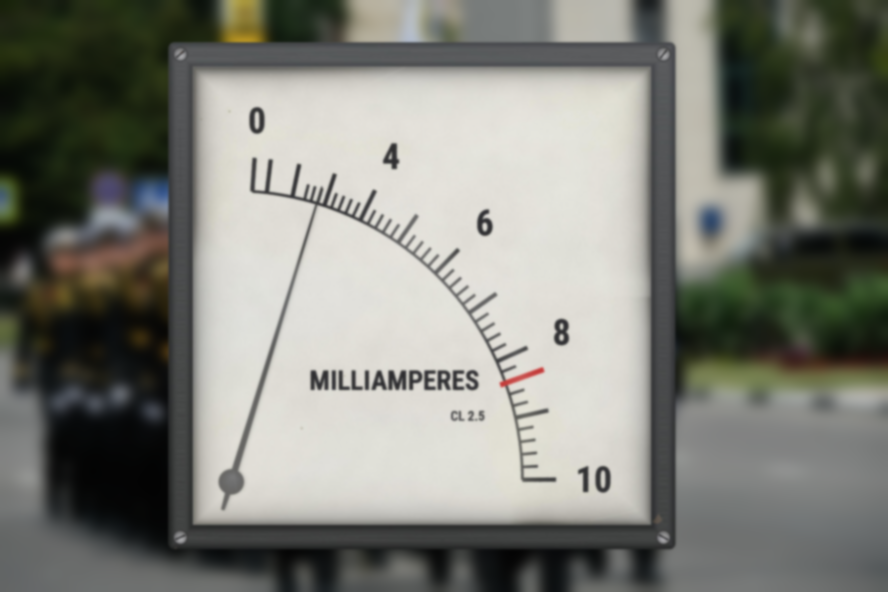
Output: mA 2.8
